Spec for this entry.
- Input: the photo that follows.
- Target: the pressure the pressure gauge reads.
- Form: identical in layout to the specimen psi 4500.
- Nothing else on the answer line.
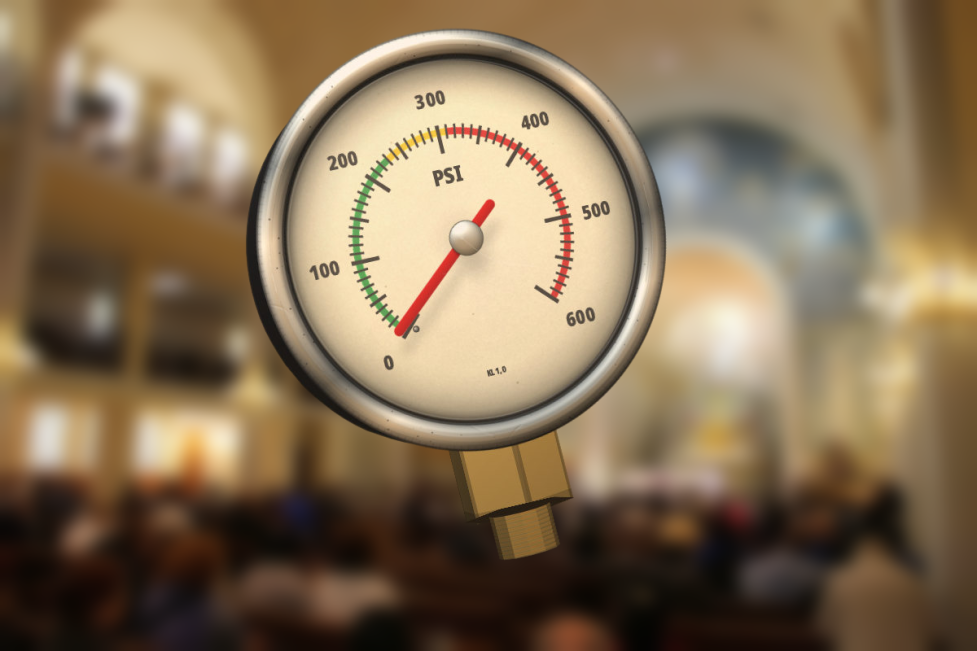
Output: psi 10
